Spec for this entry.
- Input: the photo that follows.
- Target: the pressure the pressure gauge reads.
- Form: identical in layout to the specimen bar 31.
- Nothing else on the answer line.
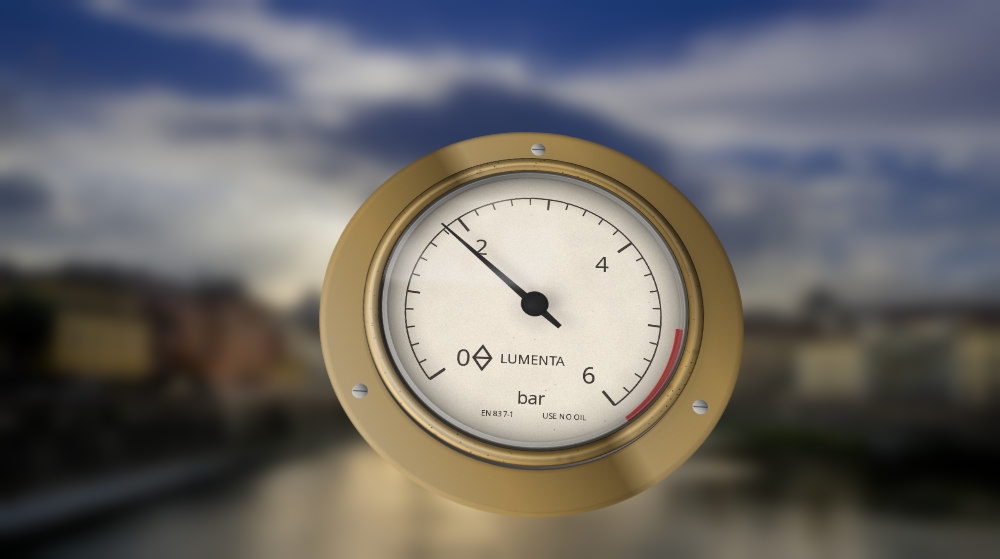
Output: bar 1.8
